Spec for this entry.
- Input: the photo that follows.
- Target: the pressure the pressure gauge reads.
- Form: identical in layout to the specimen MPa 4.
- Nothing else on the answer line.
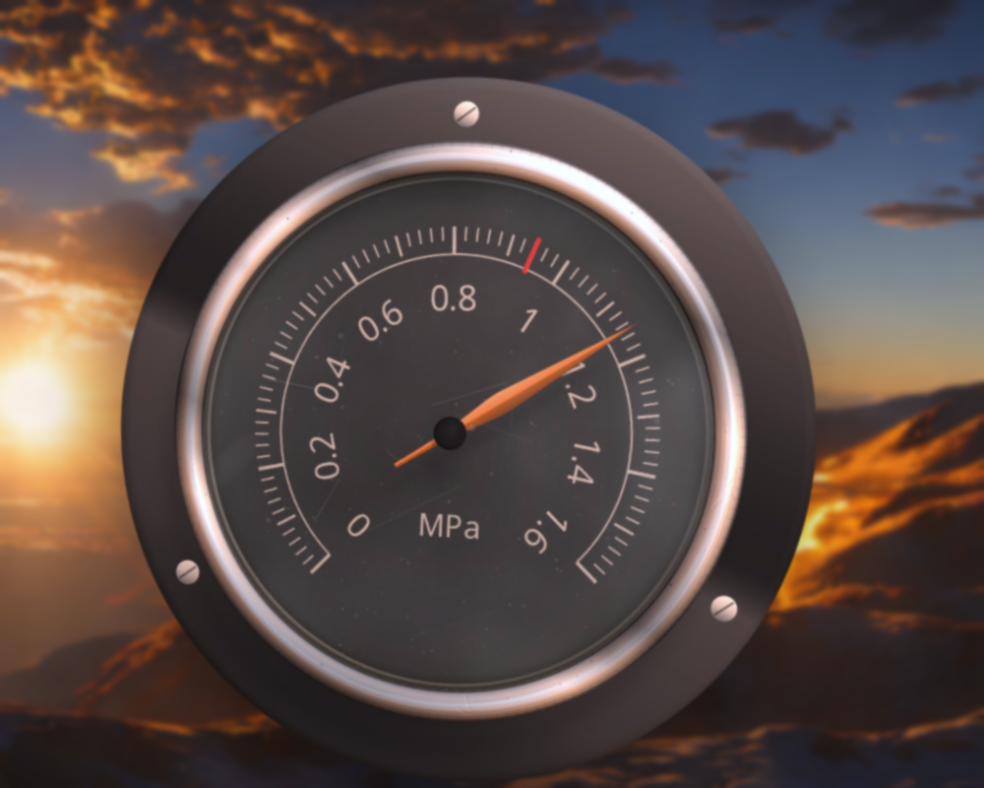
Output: MPa 1.15
